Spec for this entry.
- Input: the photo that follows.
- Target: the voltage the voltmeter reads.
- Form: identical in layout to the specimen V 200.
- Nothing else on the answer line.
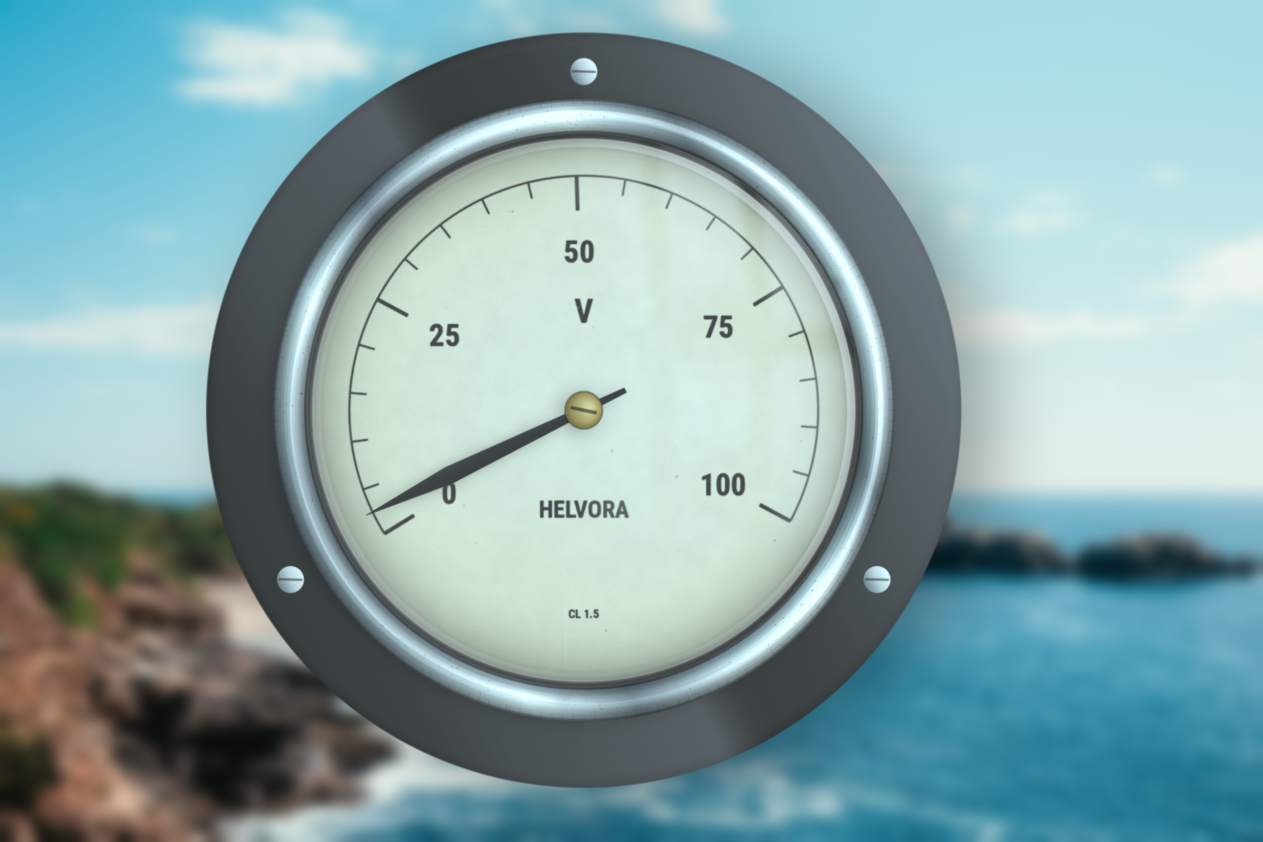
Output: V 2.5
